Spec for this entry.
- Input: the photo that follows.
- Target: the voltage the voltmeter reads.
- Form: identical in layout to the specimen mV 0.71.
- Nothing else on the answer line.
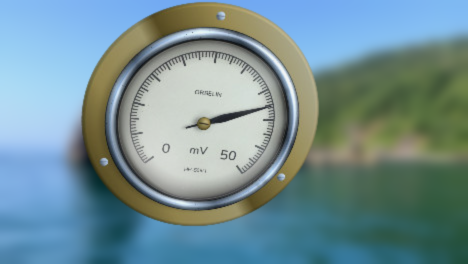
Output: mV 37.5
